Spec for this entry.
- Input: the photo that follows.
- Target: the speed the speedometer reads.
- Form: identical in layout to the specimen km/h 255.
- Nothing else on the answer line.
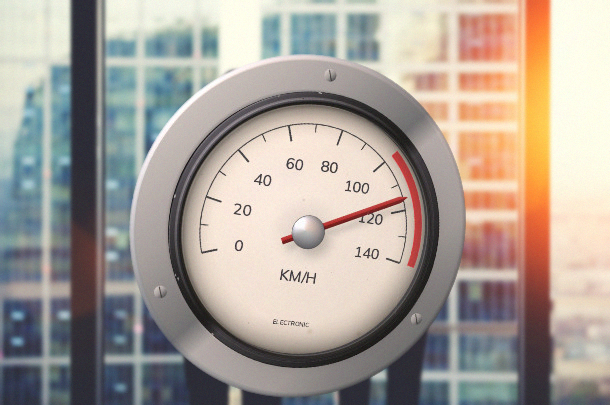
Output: km/h 115
